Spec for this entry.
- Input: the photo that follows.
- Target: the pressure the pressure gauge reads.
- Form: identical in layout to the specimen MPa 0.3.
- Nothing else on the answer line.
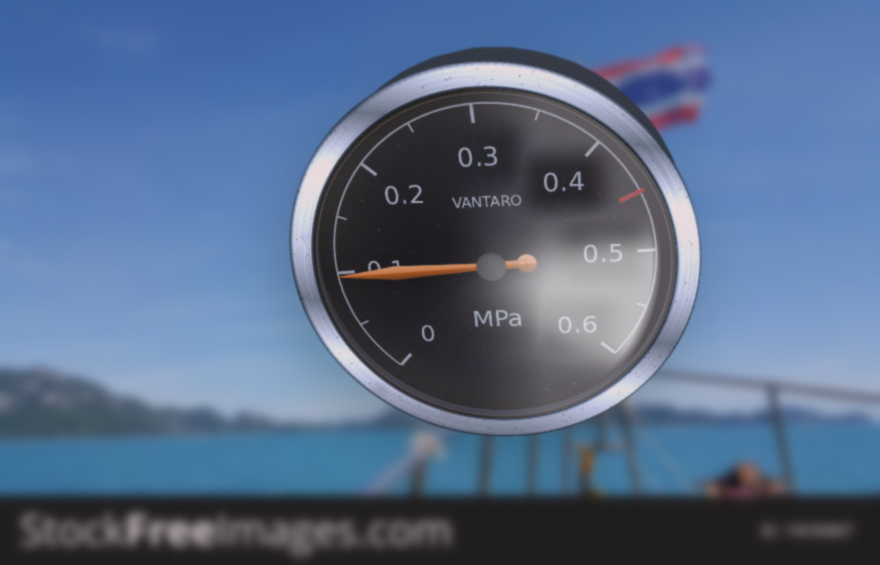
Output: MPa 0.1
